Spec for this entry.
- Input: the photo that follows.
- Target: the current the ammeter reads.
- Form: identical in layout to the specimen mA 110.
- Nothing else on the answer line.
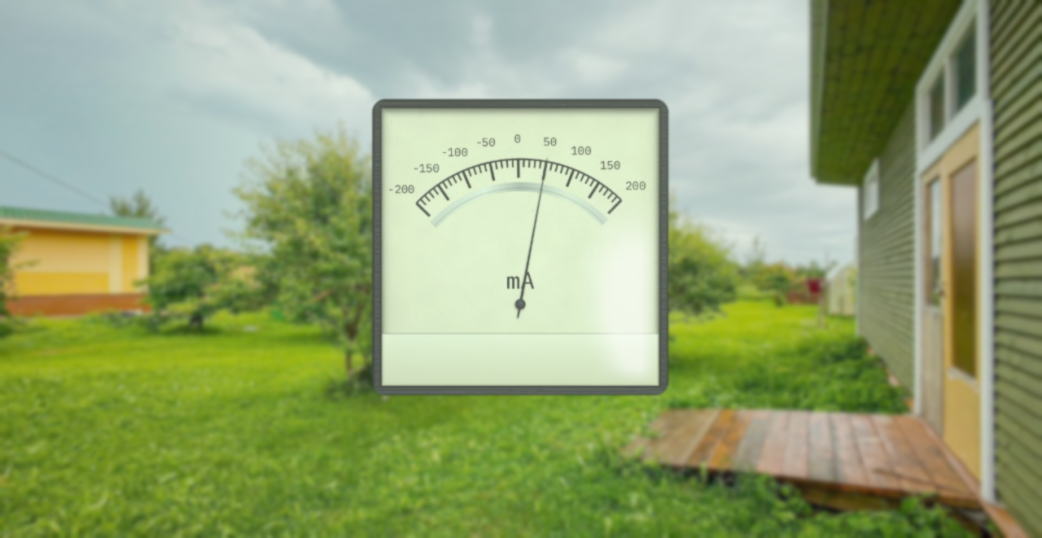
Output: mA 50
